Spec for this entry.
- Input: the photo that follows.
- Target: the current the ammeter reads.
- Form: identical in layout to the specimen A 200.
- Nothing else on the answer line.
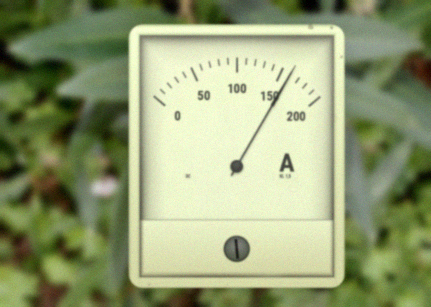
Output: A 160
